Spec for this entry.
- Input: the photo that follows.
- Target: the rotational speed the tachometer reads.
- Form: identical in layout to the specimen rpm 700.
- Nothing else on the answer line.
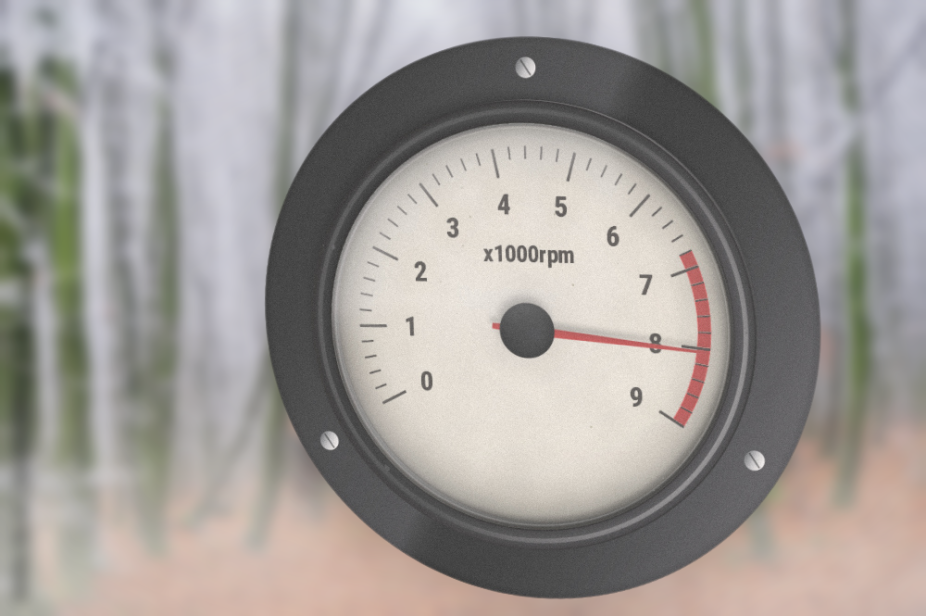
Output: rpm 8000
